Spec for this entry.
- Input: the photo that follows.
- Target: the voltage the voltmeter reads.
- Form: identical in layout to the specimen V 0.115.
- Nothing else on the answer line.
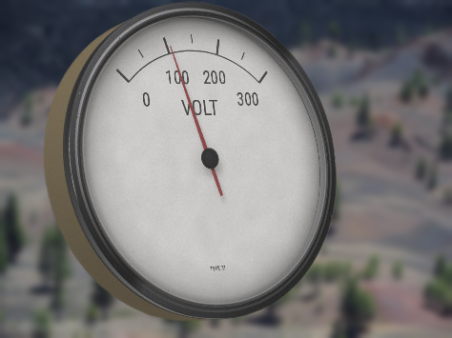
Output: V 100
